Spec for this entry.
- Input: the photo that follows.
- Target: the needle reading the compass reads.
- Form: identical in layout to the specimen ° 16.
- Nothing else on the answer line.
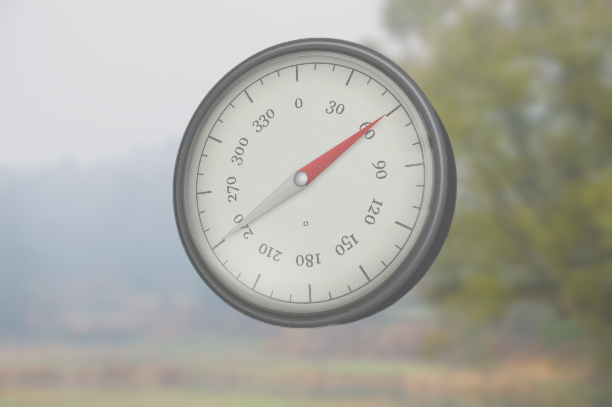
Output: ° 60
